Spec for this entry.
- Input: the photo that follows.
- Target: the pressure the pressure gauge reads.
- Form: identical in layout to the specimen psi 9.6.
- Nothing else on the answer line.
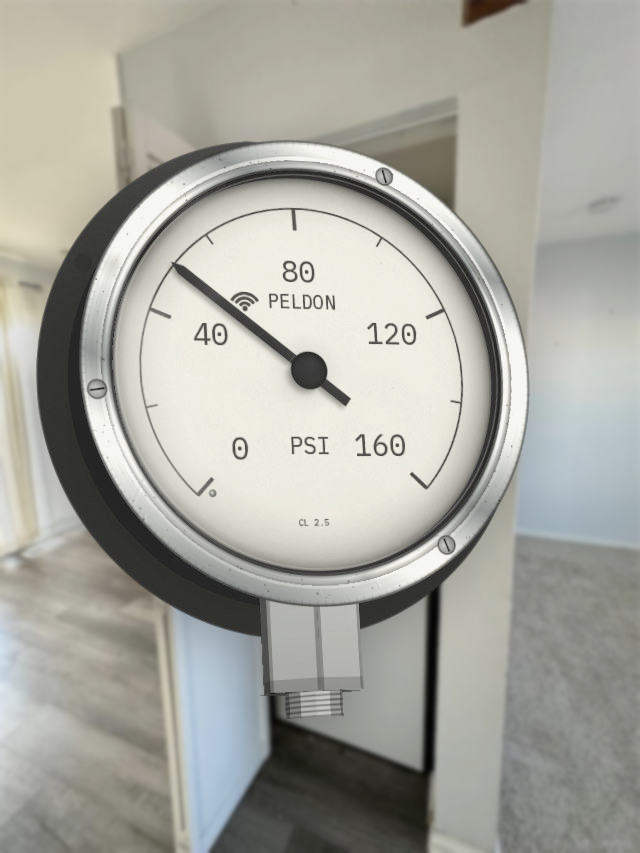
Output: psi 50
